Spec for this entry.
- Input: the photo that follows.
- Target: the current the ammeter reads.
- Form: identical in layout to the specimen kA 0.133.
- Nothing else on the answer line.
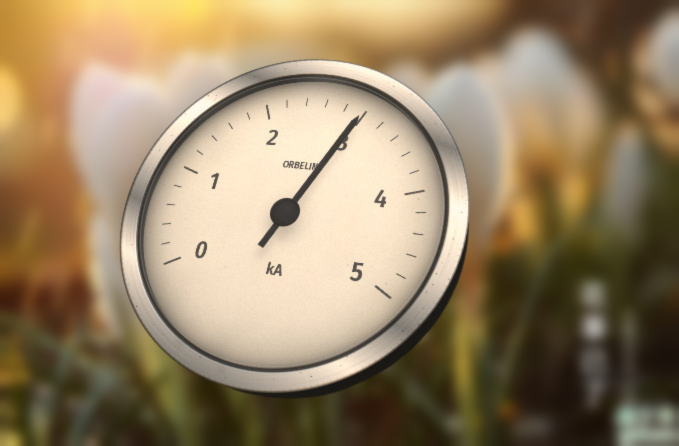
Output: kA 3
